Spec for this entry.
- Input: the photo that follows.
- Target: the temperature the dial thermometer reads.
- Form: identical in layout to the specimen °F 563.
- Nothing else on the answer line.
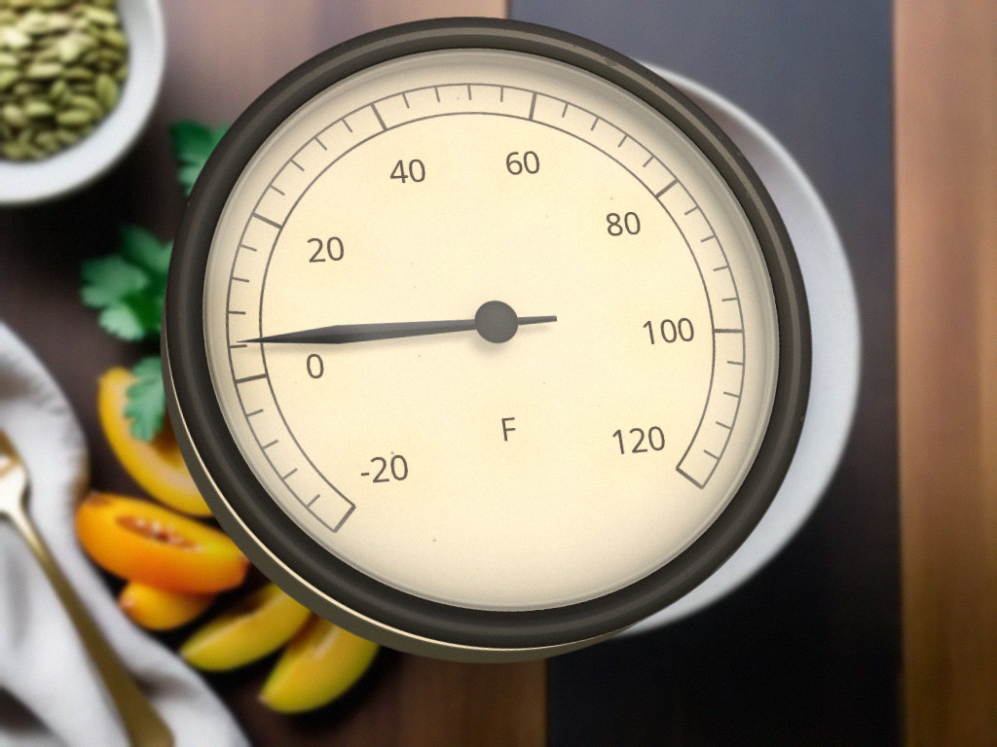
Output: °F 4
